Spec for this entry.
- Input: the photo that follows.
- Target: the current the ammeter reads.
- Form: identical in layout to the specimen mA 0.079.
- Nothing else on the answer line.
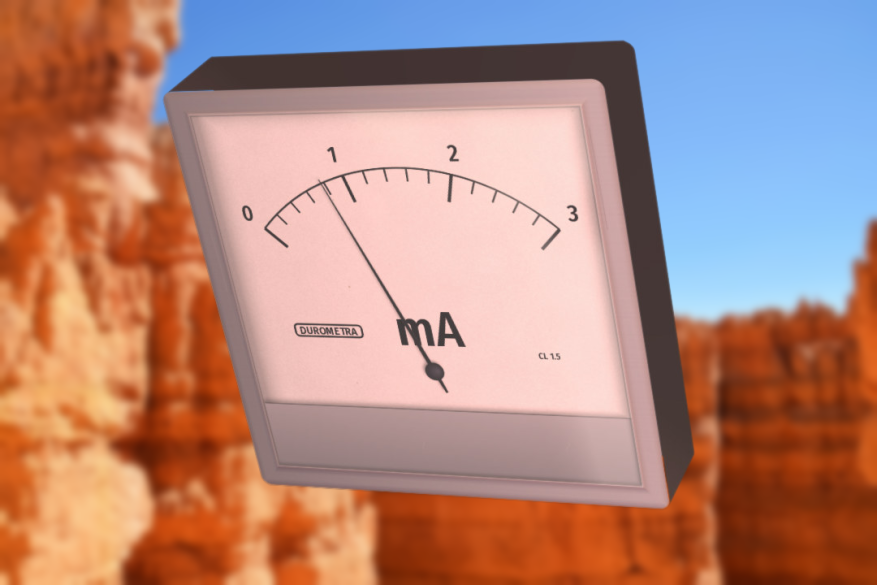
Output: mA 0.8
